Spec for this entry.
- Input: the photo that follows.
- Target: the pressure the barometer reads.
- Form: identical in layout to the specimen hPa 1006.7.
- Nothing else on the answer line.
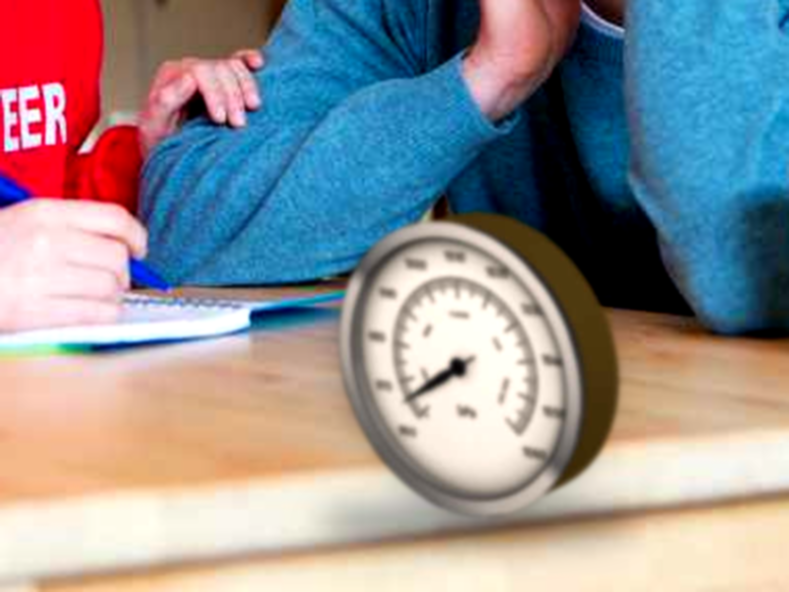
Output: hPa 965
